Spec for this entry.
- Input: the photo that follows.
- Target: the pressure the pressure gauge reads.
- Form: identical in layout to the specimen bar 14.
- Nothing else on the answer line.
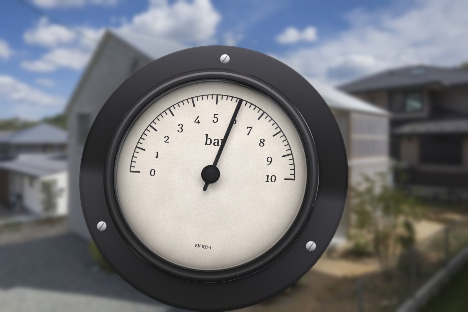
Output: bar 6
